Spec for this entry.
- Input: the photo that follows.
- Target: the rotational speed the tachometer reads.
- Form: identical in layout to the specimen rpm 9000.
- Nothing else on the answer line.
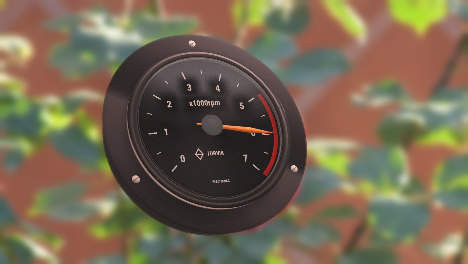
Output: rpm 6000
